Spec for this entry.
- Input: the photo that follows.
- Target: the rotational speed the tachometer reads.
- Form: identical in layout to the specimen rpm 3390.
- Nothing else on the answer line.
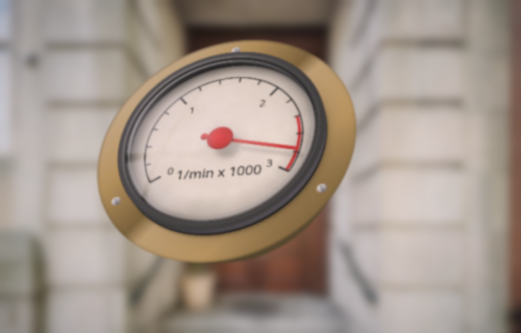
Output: rpm 2800
